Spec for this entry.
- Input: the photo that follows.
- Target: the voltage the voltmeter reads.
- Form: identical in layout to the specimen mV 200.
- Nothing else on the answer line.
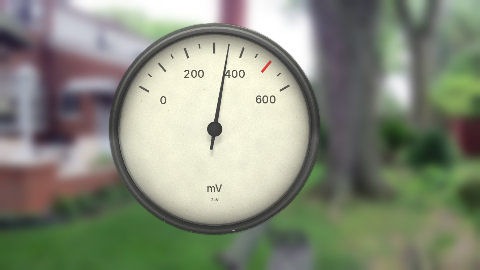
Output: mV 350
